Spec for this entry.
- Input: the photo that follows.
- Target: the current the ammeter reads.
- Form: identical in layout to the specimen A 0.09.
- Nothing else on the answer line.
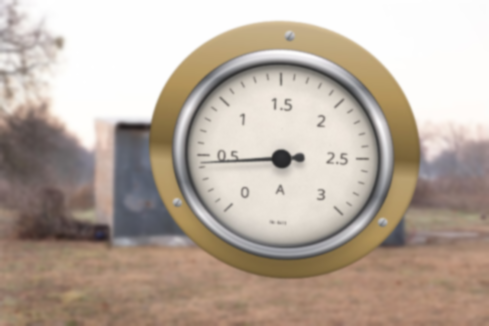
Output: A 0.45
